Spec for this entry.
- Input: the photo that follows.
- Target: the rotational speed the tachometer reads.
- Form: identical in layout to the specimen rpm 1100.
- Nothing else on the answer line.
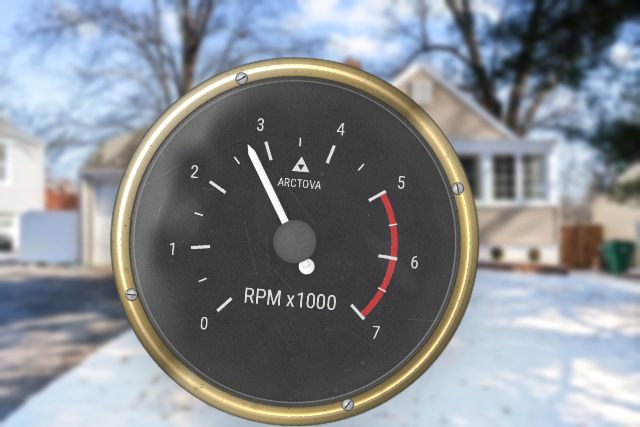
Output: rpm 2750
